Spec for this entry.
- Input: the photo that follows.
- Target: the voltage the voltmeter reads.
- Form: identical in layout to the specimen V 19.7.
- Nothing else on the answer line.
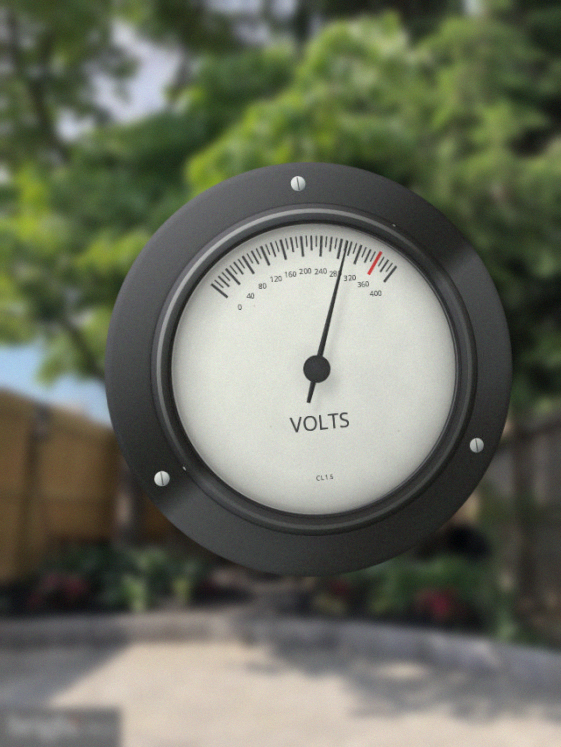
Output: V 290
